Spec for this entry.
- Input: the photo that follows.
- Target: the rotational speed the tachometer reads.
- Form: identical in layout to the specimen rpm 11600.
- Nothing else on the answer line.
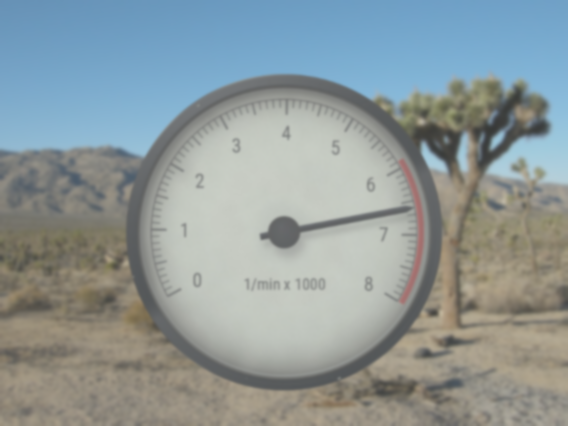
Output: rpm 6600
